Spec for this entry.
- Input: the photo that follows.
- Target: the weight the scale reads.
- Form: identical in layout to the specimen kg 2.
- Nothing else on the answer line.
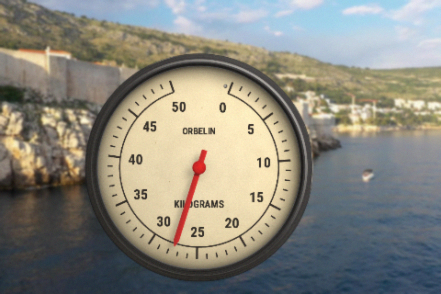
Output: kg 27.5
